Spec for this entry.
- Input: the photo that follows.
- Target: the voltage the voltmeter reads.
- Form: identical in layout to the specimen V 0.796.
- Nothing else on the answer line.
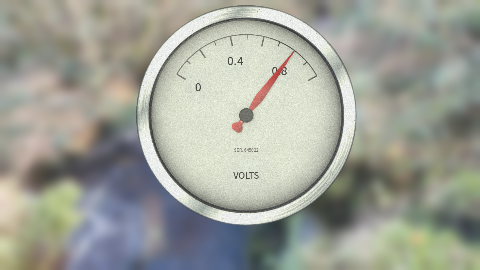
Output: V 0.8
